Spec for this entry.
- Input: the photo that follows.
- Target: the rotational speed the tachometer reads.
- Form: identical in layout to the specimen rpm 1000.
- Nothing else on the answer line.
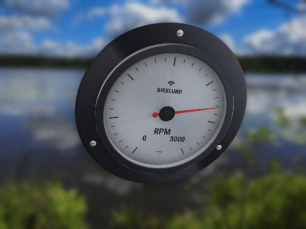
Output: rpm 2300
